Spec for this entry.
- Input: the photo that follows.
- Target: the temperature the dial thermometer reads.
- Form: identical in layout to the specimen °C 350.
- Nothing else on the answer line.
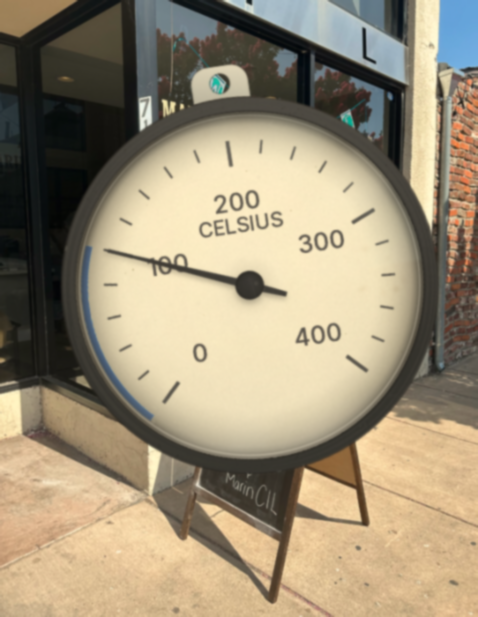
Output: °C 100
